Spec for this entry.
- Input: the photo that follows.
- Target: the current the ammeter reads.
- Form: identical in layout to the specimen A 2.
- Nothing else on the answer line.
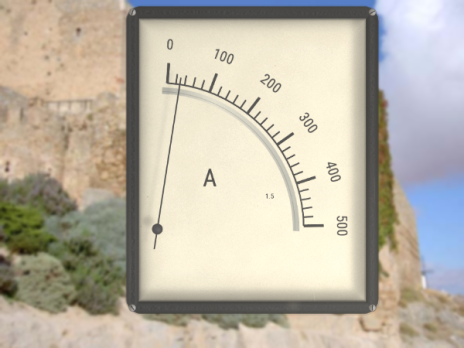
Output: A 30
